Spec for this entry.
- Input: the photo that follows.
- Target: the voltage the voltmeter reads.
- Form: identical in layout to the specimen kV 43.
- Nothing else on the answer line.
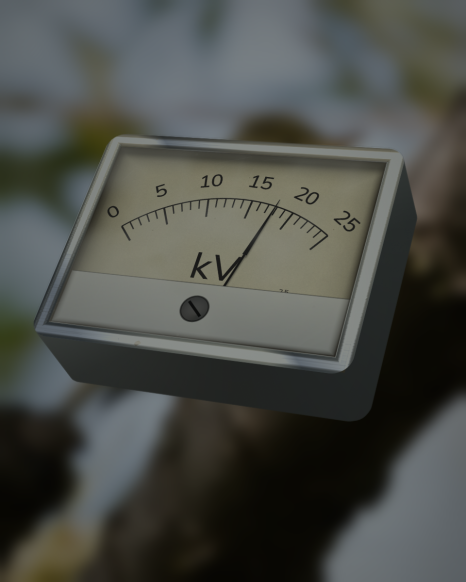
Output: kV 18
